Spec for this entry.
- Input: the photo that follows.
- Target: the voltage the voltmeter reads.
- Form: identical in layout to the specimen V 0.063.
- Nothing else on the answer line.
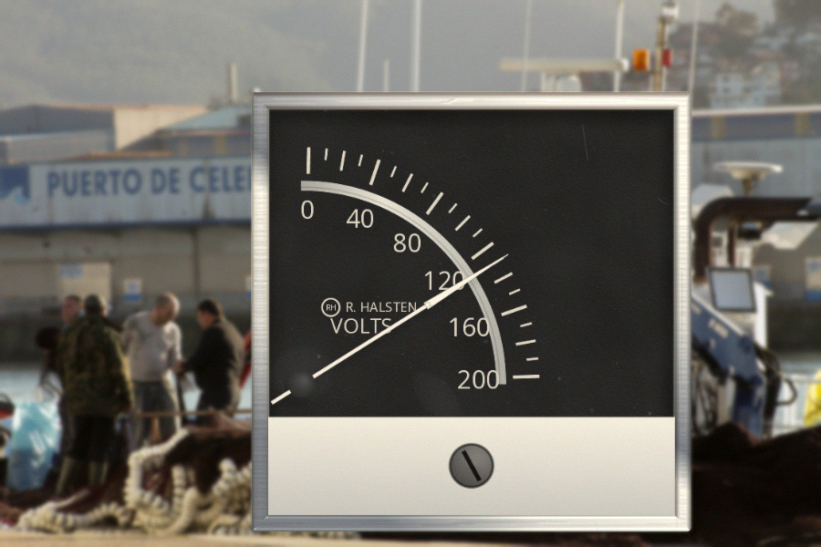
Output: V 130
